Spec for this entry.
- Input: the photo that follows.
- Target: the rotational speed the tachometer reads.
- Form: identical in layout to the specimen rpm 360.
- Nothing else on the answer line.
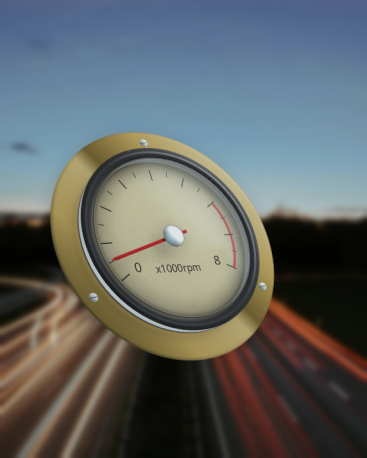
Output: rpm 500
